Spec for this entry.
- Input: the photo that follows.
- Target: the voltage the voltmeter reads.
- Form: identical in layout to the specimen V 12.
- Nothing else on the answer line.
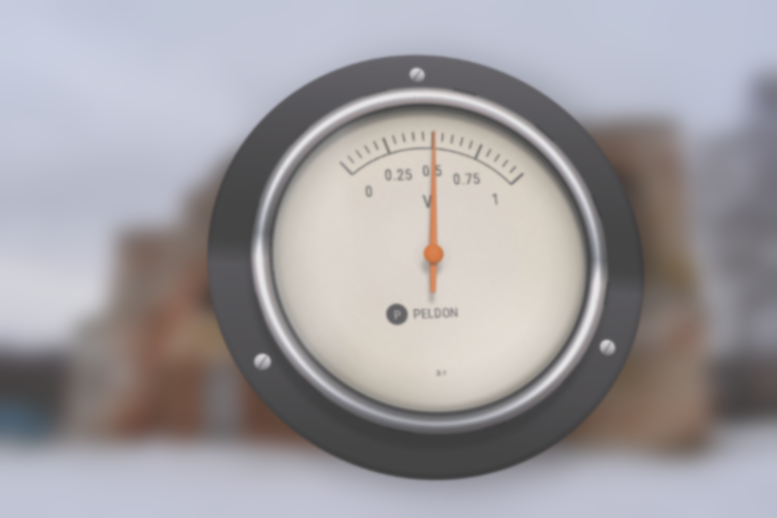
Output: V 0.5
